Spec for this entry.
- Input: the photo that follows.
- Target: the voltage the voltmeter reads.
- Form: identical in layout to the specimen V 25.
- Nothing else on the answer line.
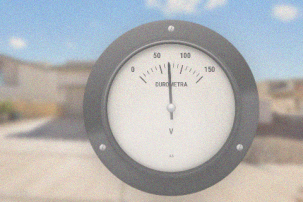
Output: V 70
